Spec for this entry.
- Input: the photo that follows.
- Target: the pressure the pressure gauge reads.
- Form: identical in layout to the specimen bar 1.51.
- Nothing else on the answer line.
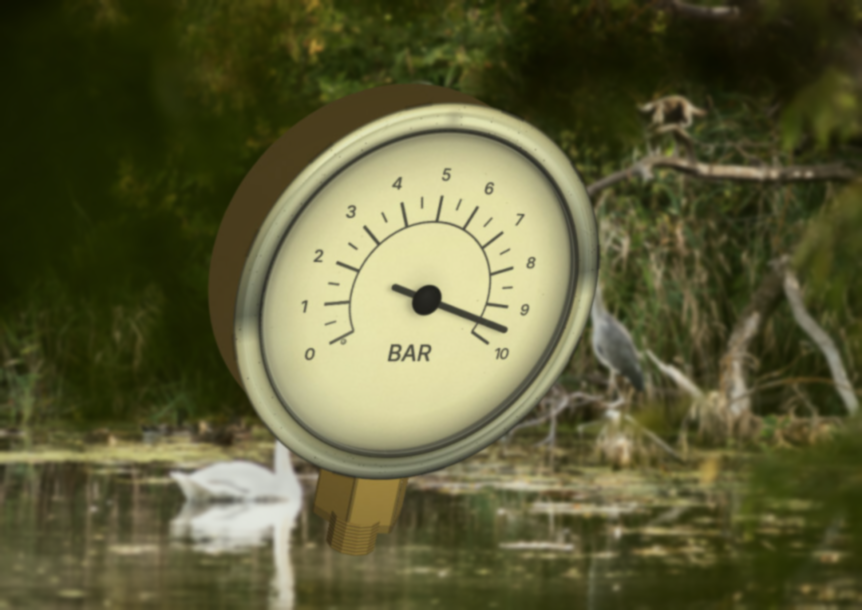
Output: bar 9.5
